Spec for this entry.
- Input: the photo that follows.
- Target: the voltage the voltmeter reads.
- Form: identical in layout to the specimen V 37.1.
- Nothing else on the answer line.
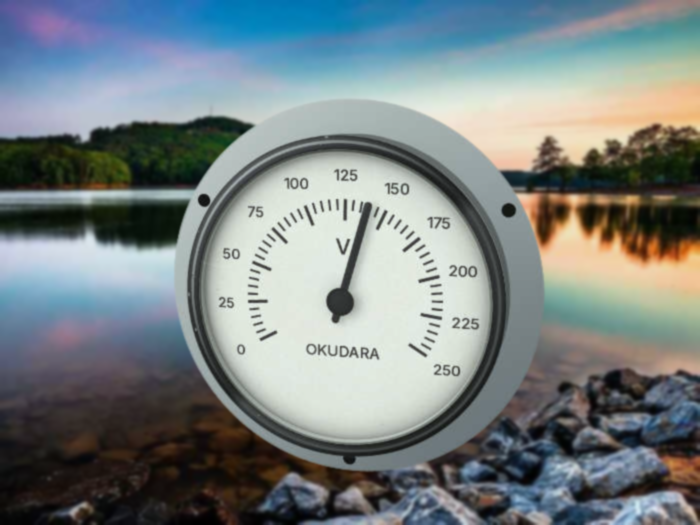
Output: V 140
